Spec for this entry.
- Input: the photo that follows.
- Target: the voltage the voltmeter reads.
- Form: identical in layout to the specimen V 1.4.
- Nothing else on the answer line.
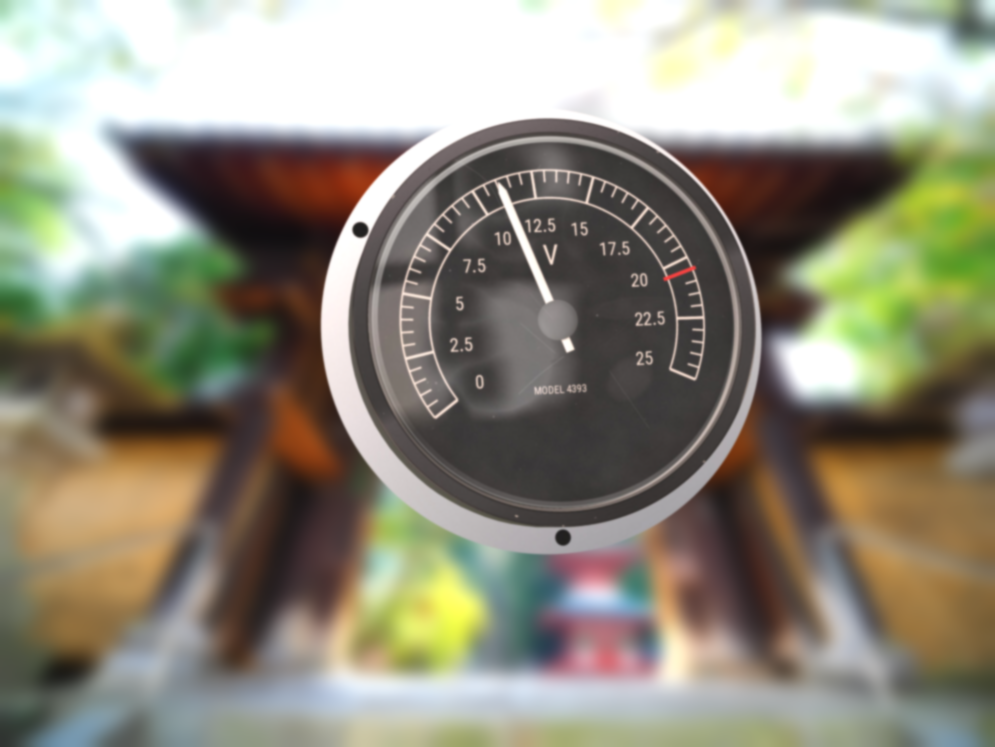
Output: V 11
